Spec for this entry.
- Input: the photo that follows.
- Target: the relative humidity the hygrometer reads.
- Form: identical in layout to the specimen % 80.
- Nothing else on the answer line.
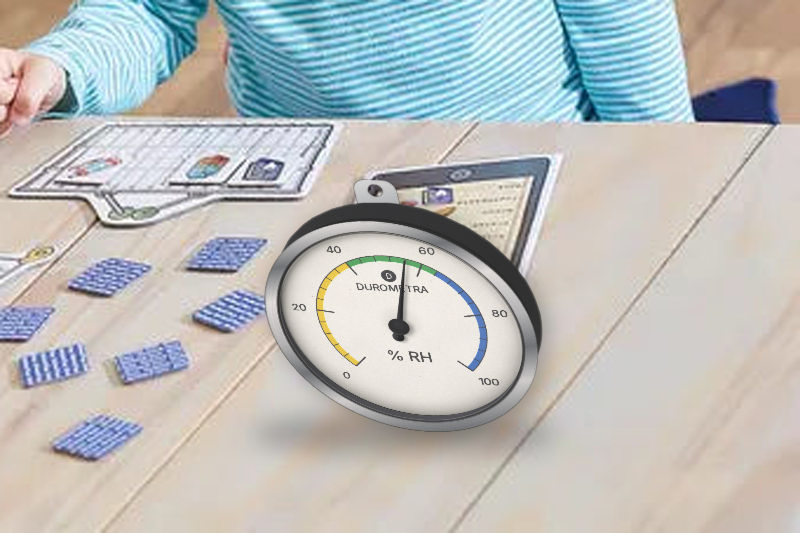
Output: % 56
